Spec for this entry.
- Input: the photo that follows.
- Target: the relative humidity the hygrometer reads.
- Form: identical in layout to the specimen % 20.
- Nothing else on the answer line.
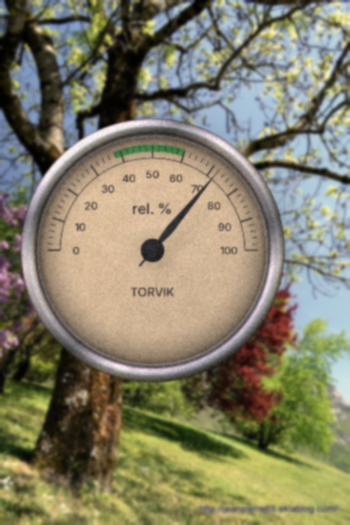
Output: % 72
